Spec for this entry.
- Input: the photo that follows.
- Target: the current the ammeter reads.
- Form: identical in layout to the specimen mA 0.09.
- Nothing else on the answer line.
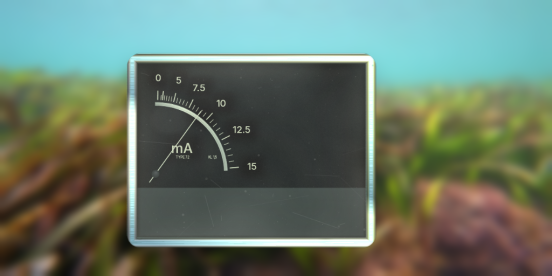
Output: mA 9
